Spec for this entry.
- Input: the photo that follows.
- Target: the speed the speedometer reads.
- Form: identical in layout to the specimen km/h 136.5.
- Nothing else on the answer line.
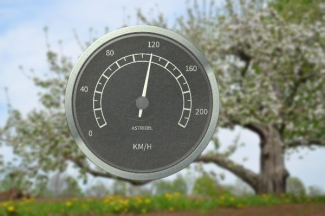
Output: km/h 120
